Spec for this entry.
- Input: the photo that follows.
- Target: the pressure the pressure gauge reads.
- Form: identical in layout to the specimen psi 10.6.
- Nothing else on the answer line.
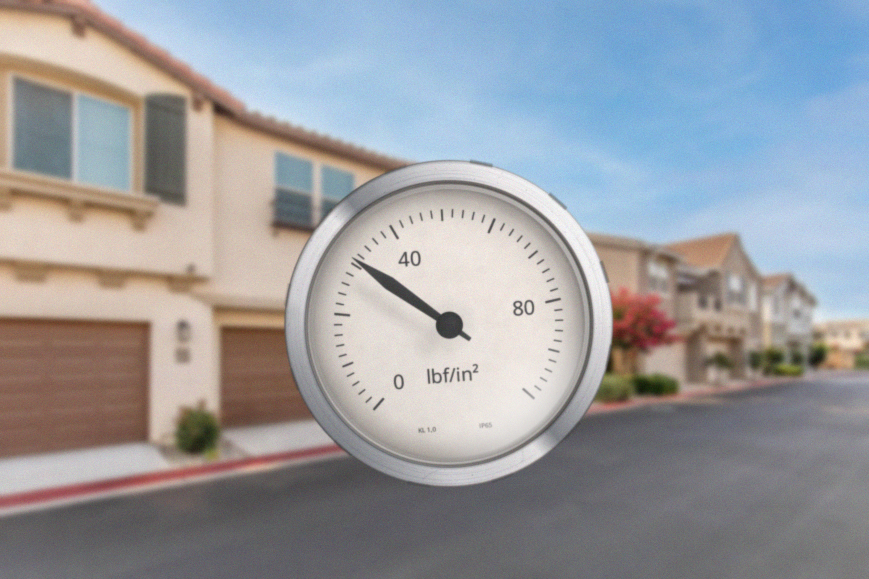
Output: psi 31
